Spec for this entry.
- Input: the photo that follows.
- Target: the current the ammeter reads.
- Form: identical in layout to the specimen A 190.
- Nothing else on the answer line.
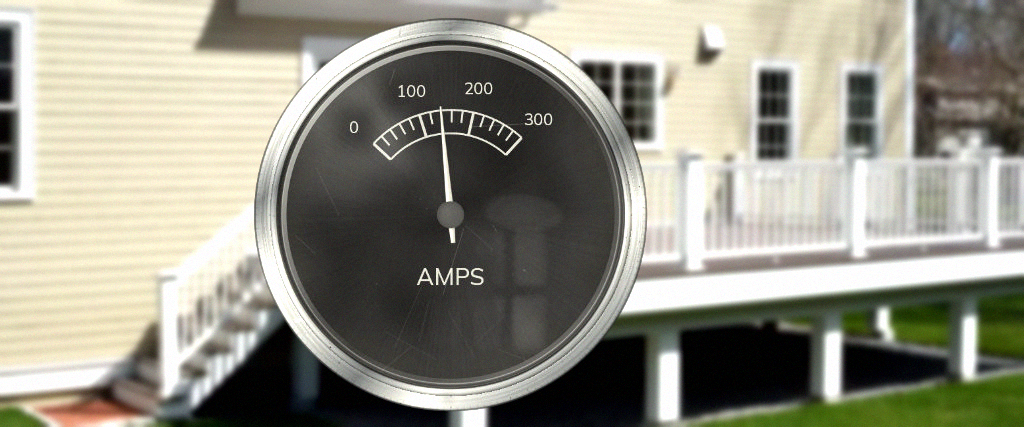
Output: A 140
